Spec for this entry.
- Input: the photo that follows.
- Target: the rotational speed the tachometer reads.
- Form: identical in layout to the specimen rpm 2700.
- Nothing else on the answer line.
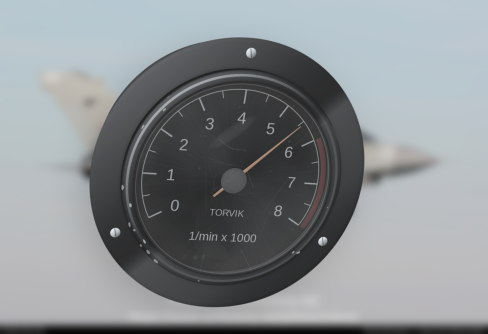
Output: rpm 5500
